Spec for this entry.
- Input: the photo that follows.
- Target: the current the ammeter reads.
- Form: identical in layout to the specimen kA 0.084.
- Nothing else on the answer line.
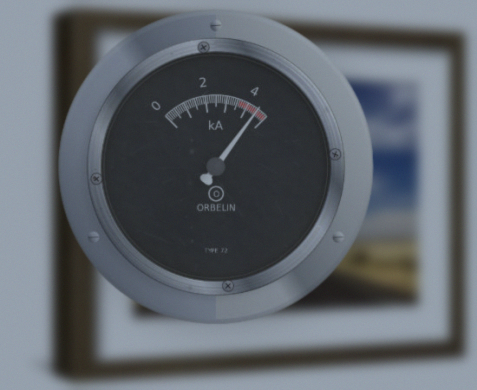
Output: kA 4.5
